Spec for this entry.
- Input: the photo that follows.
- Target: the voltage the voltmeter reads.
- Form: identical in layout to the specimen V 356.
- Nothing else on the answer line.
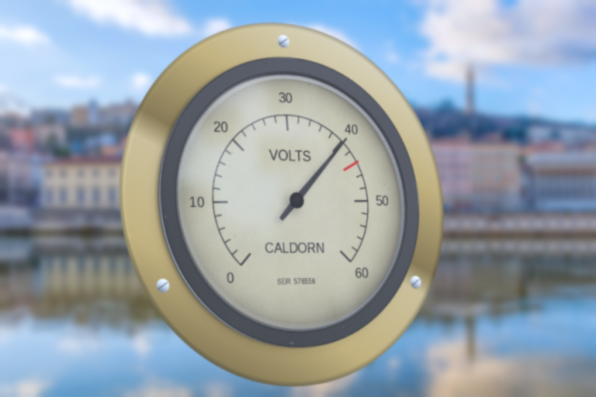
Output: V 40
